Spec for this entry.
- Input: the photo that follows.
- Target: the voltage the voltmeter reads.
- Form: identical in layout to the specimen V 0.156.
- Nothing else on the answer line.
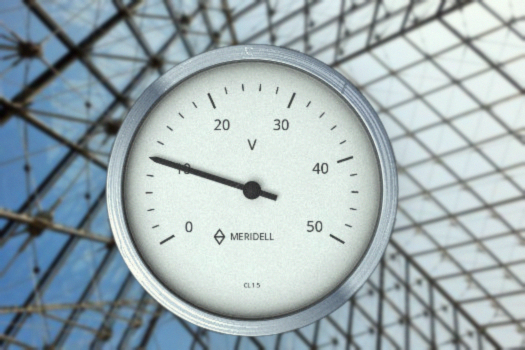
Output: V 10
